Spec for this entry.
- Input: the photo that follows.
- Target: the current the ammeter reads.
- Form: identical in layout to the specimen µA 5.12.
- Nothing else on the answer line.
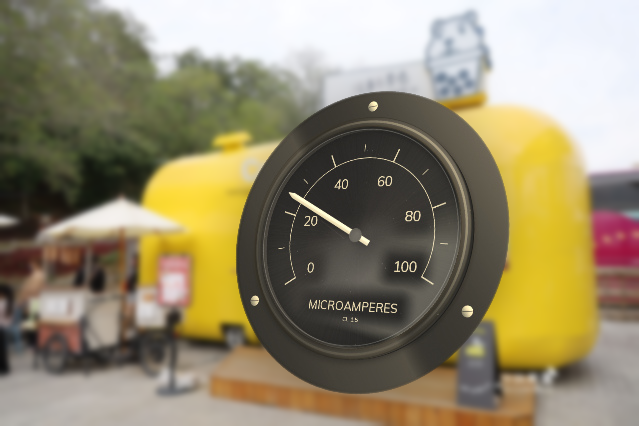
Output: µA 25
